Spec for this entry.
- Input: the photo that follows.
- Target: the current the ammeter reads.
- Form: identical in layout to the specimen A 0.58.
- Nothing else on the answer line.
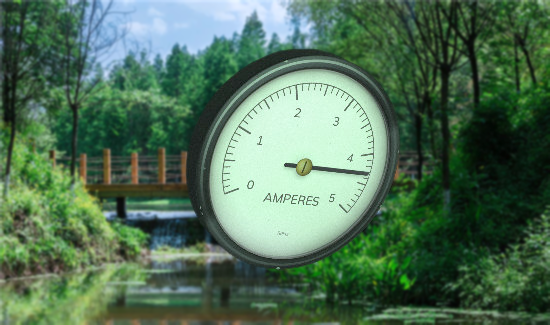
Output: A 4.3
